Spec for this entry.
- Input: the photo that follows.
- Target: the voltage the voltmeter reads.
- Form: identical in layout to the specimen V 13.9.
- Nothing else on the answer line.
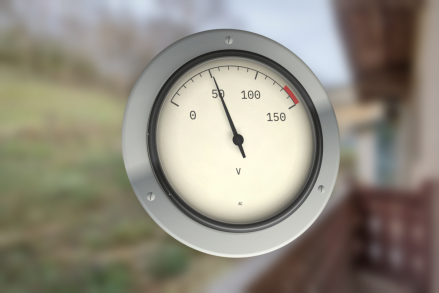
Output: V 50
